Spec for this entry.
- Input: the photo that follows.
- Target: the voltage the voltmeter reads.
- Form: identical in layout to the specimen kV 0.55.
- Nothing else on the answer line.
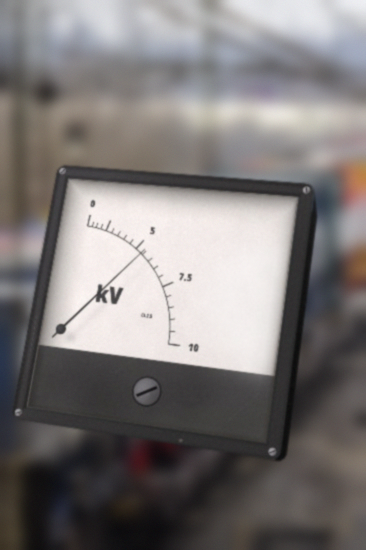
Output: kV 5.5
